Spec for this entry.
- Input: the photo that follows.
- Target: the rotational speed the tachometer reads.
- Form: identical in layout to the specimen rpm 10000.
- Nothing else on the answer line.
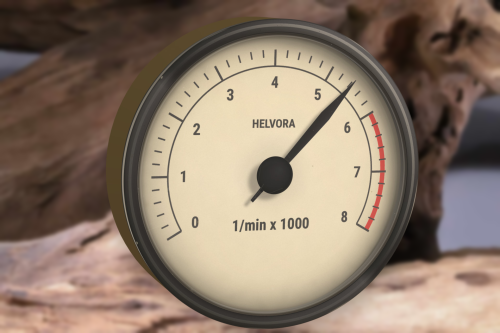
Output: rpm 5400
